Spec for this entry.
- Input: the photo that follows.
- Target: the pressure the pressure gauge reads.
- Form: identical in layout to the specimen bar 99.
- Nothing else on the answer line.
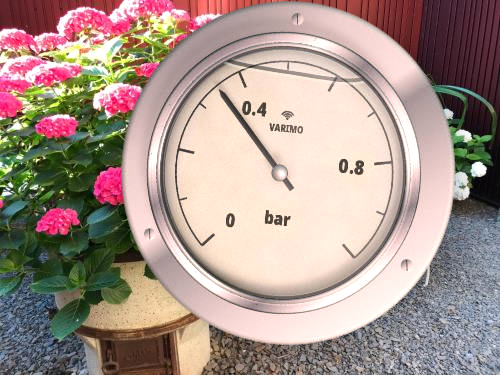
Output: bar 0.35
